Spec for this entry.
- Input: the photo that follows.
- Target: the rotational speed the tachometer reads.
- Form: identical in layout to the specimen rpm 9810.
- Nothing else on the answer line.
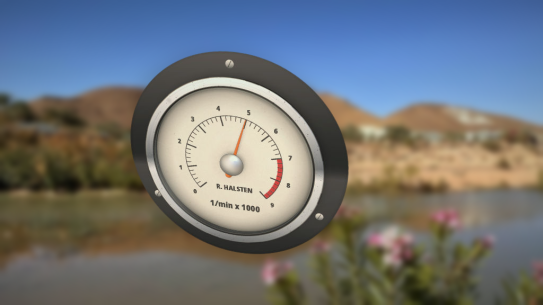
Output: rpm 5000
